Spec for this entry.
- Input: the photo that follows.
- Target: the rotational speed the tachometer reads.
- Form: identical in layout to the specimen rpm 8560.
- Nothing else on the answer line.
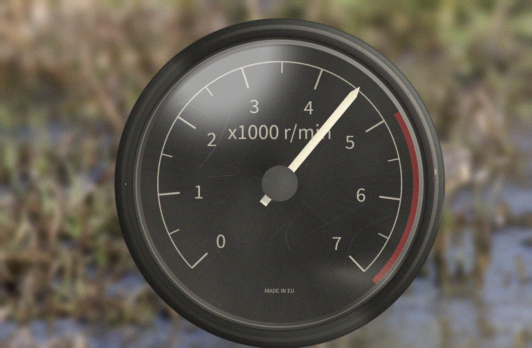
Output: rpm 4500
